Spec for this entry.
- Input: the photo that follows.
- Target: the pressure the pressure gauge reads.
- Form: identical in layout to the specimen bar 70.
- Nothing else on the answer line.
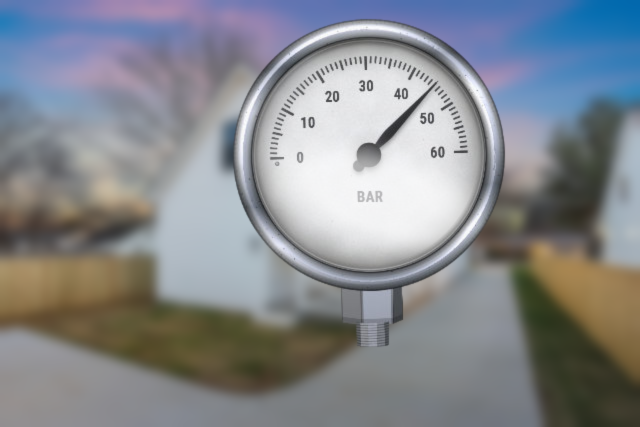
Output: bar 45
